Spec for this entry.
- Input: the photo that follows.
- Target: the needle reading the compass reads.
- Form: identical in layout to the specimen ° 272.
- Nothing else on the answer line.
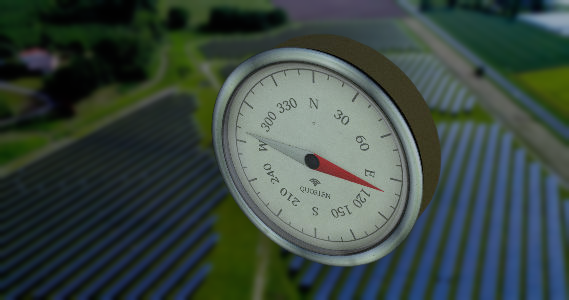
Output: ° 100
